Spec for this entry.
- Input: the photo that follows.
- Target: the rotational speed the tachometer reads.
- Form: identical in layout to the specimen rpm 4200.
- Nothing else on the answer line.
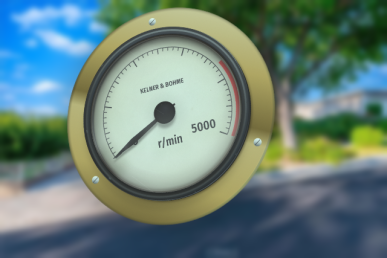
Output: rpm 0
